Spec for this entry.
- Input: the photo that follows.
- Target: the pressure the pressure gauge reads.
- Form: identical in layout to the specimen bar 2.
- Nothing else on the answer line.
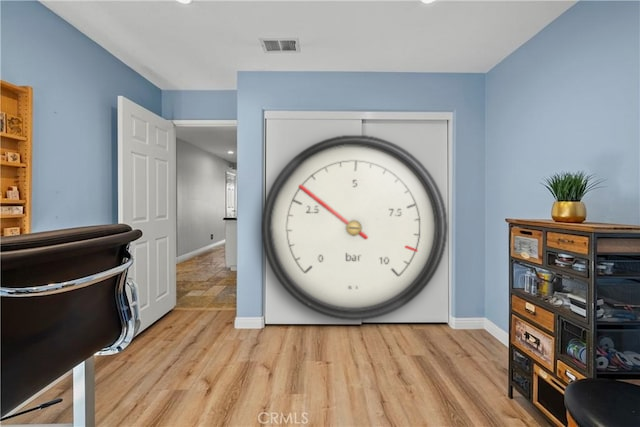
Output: bar 3
